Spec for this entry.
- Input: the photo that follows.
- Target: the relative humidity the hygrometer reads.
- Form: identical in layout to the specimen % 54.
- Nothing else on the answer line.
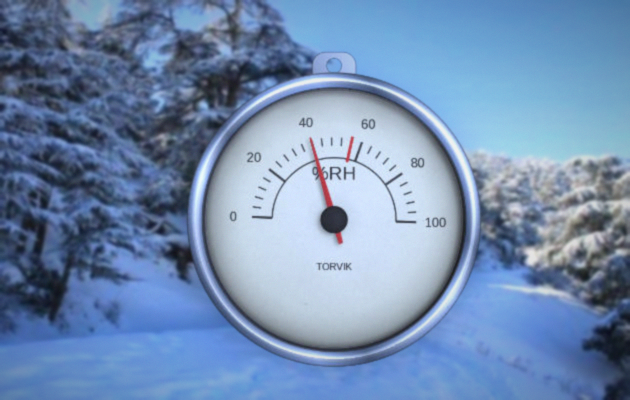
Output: % 40
